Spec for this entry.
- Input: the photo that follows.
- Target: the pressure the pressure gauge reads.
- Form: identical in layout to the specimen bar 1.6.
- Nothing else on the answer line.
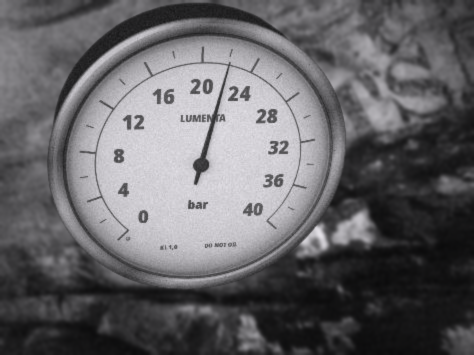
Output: bar 22
